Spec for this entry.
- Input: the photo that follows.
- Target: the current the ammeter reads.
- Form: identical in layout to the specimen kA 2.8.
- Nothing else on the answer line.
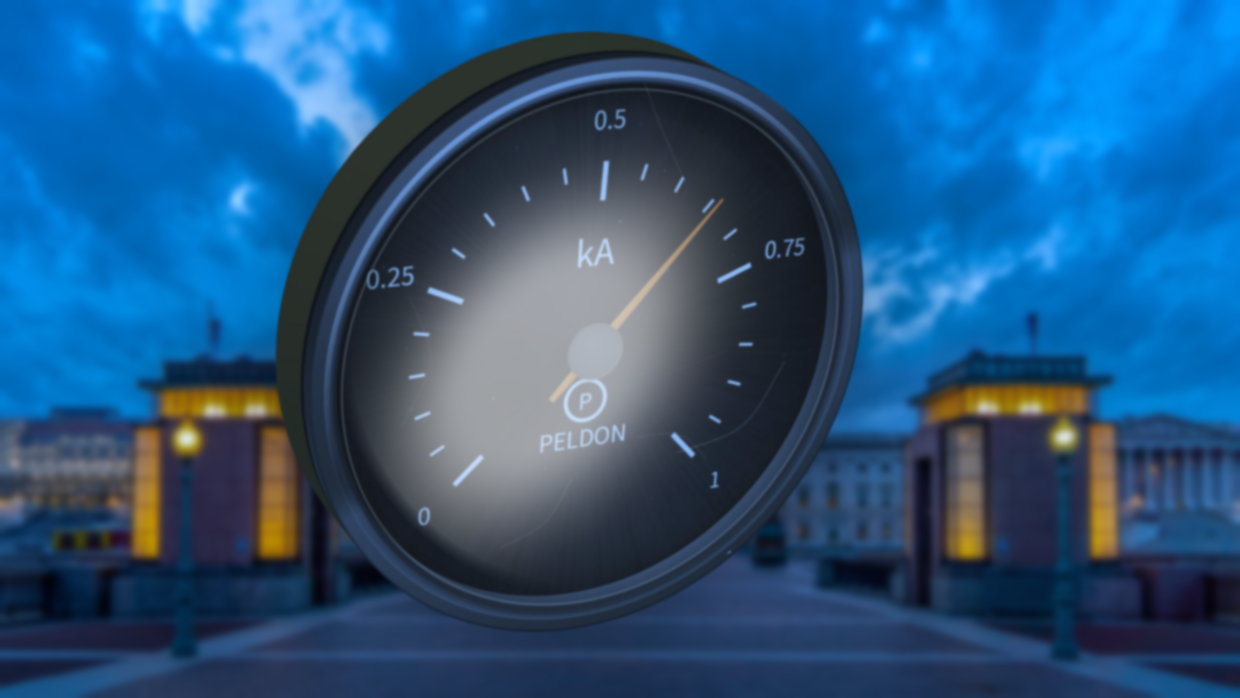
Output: kA 0.65
